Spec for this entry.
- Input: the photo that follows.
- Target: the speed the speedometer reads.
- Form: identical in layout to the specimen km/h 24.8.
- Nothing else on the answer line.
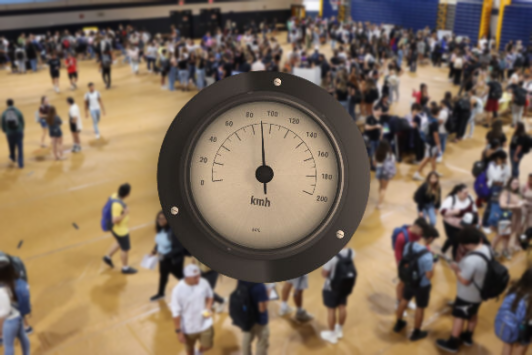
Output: km/h 90
